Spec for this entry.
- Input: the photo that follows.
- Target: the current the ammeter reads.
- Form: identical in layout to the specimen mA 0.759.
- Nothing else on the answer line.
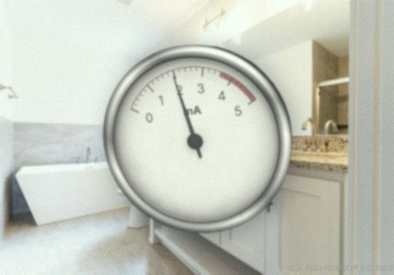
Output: mA 2
